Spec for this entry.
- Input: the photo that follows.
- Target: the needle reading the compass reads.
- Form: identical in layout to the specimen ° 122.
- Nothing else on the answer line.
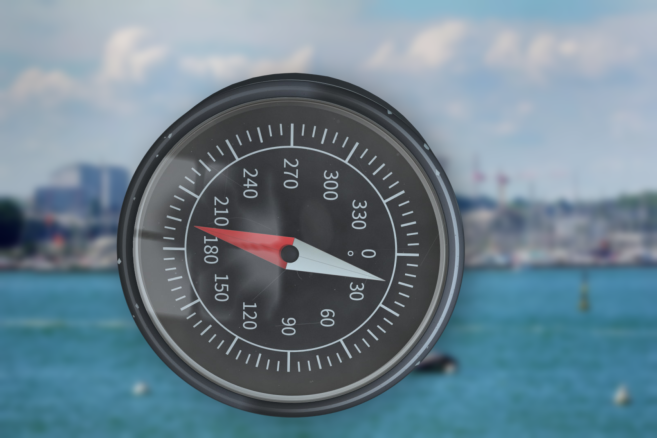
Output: ° 195
